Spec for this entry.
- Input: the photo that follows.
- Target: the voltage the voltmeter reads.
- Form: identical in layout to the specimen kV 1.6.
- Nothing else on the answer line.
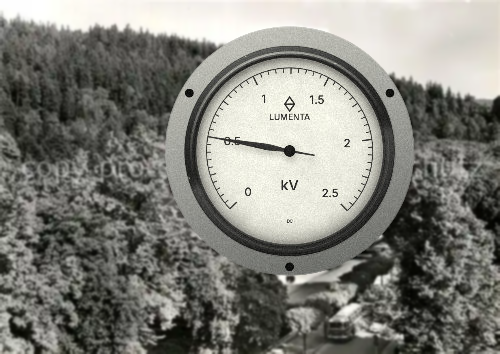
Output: kV 0.5
